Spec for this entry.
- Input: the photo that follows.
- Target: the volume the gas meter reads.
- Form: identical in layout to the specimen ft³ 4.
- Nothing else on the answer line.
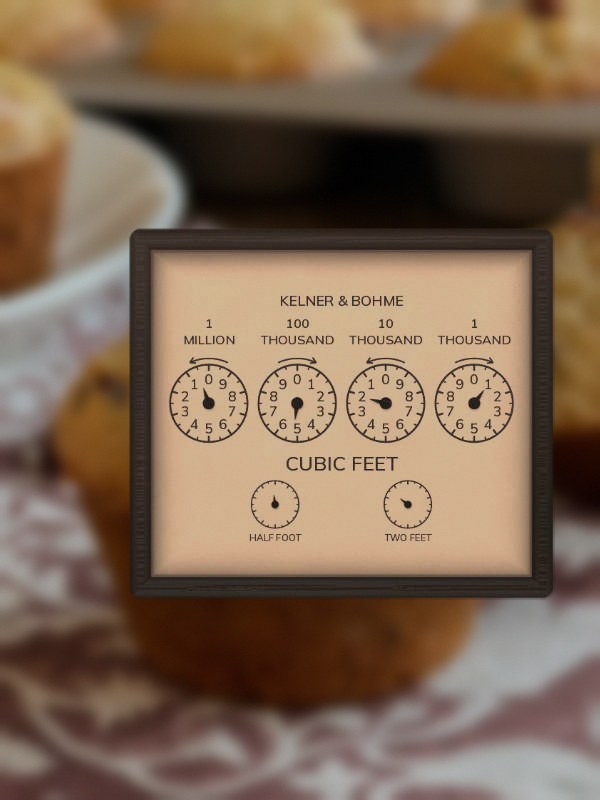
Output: ft³ 52100
